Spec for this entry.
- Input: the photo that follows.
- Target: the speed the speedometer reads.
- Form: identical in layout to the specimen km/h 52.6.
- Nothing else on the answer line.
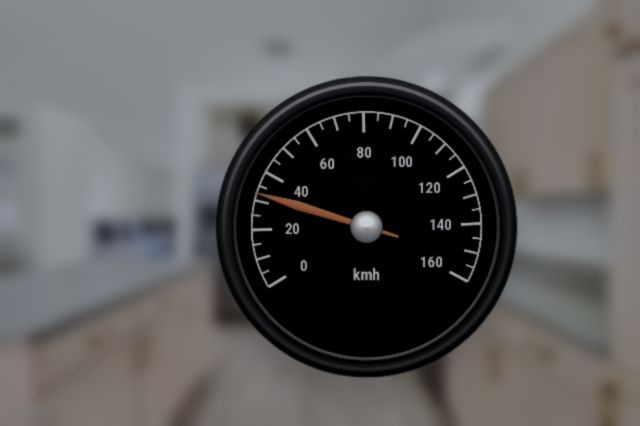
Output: km/h 32.5
